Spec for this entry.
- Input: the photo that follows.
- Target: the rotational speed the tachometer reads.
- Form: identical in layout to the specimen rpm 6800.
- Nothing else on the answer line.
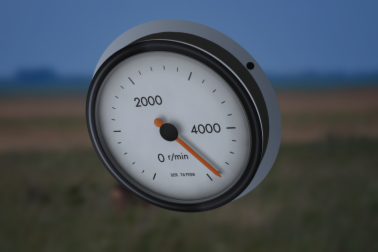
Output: rpm 4800
